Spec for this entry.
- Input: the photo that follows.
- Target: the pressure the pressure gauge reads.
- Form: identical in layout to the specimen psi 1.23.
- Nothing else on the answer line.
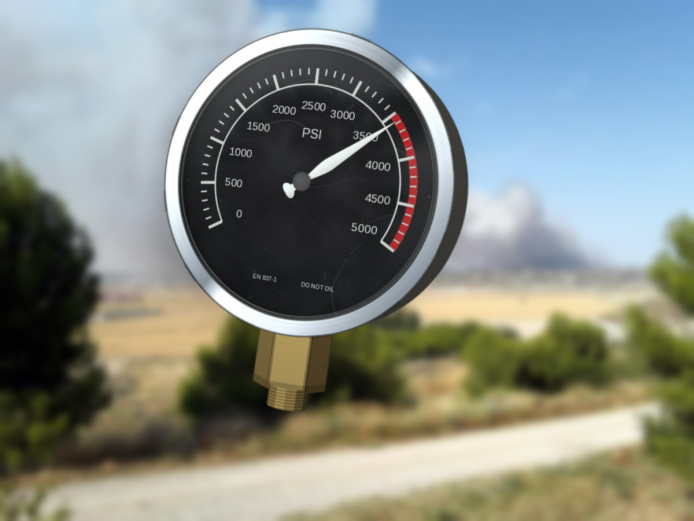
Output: psi 3600
